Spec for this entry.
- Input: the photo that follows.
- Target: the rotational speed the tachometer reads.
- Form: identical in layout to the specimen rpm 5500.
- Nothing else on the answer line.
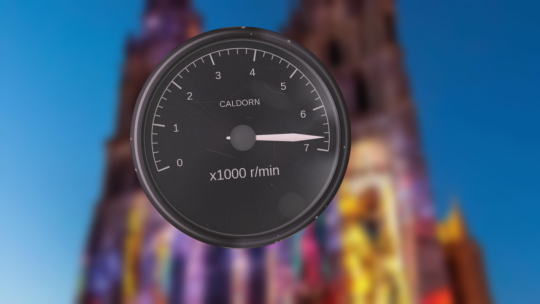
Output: rpm 6700
